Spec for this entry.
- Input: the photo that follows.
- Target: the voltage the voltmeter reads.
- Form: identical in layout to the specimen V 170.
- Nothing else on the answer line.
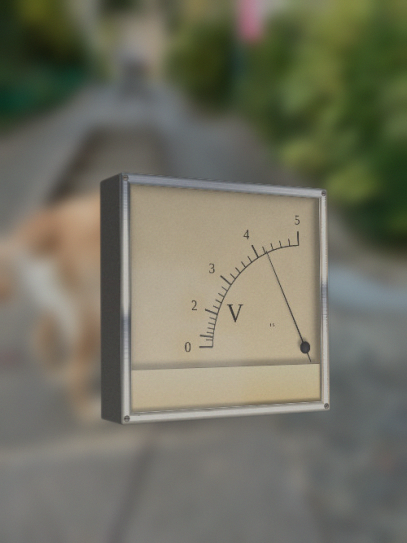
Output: V 4.2
